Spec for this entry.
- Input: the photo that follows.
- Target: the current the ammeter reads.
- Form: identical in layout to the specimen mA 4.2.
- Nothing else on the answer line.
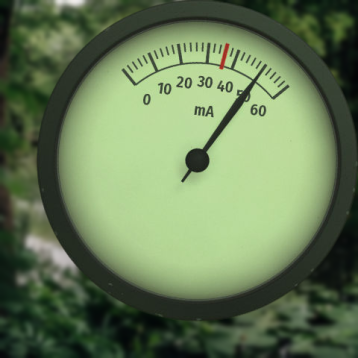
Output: mA 50
